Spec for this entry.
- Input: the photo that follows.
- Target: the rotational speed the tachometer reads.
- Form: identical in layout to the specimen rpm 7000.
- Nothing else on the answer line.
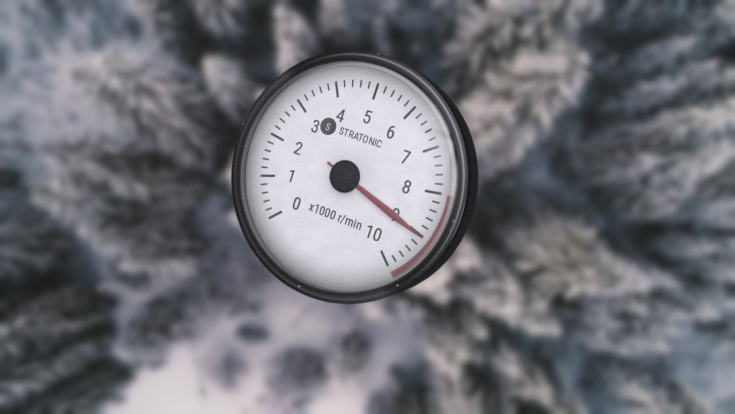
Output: rpm 9000
